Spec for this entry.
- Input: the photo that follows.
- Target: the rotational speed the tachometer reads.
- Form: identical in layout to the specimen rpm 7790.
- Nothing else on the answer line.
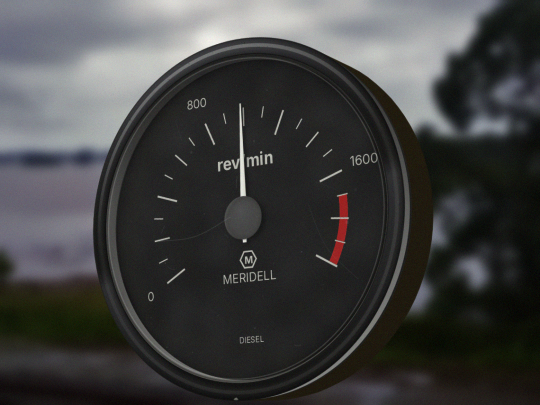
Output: rpm 1000
